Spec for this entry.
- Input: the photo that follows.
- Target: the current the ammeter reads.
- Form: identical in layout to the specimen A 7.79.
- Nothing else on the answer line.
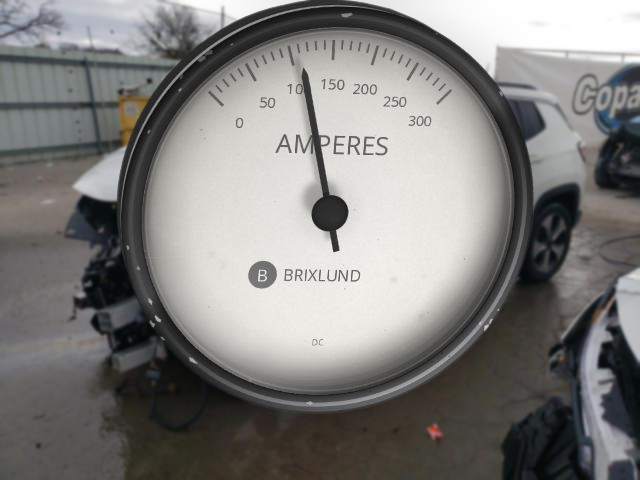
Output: A 110
